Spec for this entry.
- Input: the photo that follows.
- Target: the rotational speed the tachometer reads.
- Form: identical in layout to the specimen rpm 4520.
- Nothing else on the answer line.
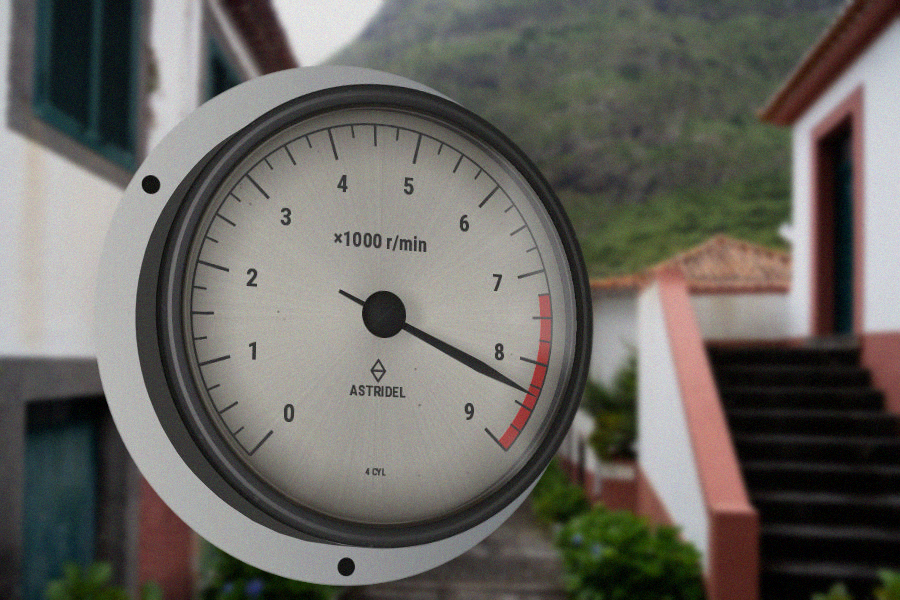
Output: rpm 8375
